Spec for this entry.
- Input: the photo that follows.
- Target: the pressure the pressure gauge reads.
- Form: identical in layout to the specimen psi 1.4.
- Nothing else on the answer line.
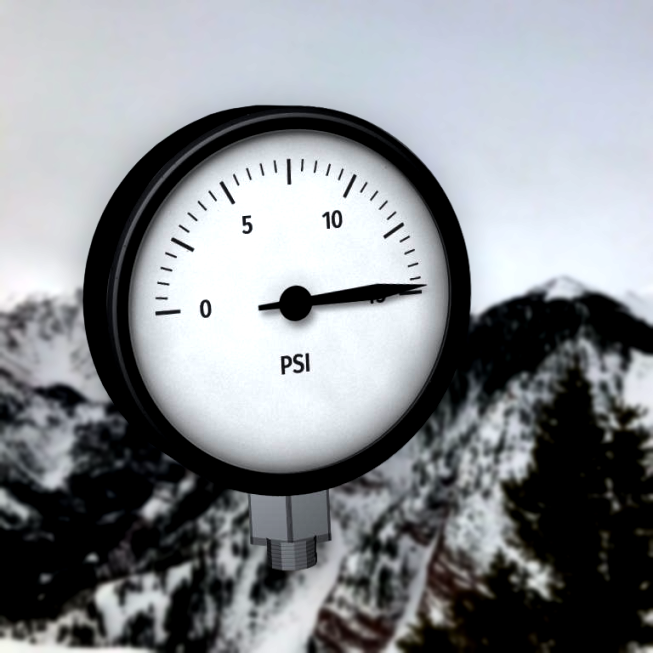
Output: psi 14.75
